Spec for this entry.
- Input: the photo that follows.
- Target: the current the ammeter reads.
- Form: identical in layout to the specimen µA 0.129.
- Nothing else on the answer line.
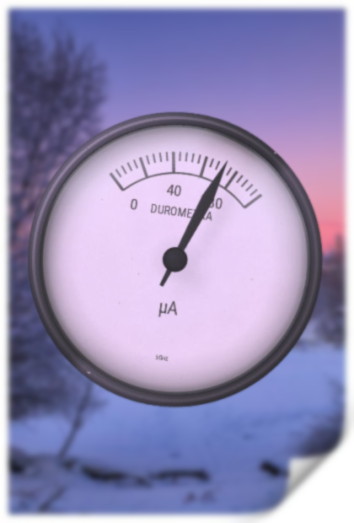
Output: µA 72
